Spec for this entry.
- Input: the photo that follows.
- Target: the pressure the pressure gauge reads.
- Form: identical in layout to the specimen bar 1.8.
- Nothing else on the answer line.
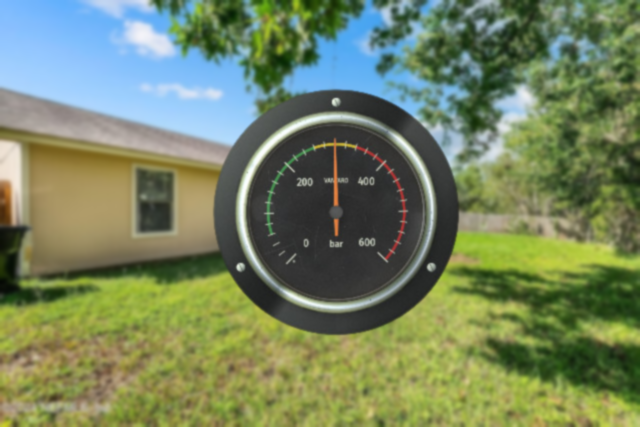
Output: bar 300
